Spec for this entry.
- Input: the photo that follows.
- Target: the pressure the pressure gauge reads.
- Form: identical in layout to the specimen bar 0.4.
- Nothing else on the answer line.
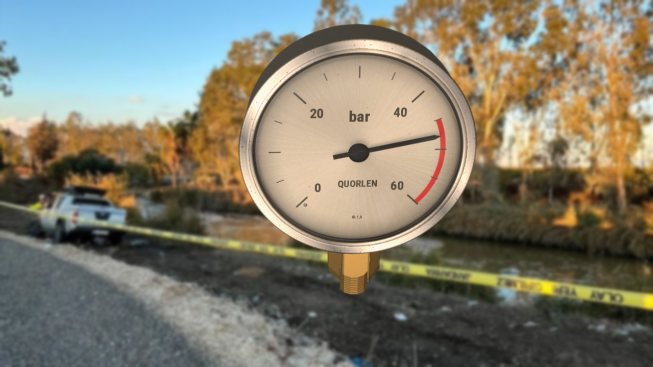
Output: bar 47.5
